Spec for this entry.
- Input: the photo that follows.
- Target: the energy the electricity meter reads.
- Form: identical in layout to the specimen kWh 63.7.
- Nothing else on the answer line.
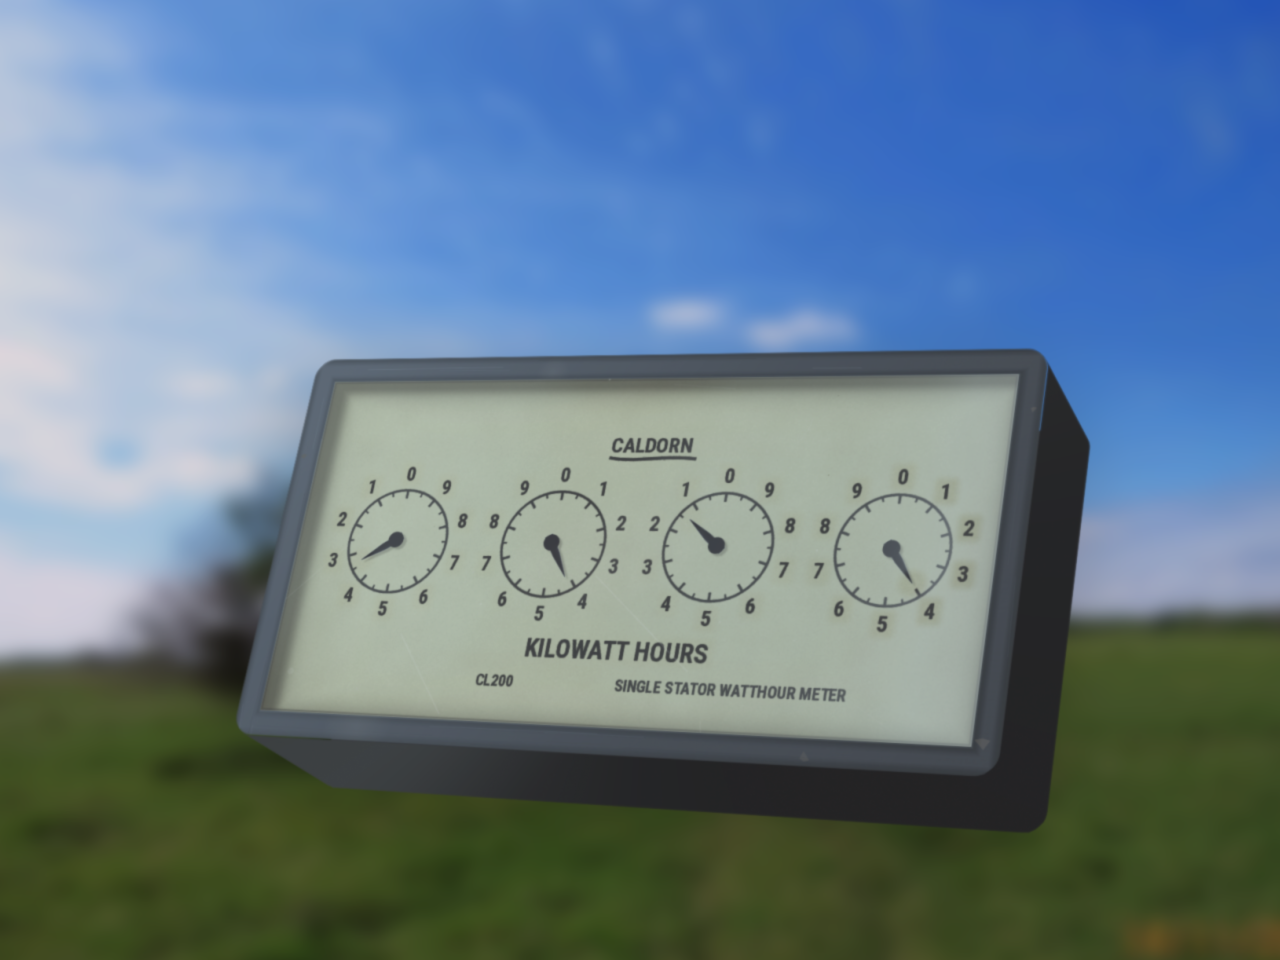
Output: kWh 3414
